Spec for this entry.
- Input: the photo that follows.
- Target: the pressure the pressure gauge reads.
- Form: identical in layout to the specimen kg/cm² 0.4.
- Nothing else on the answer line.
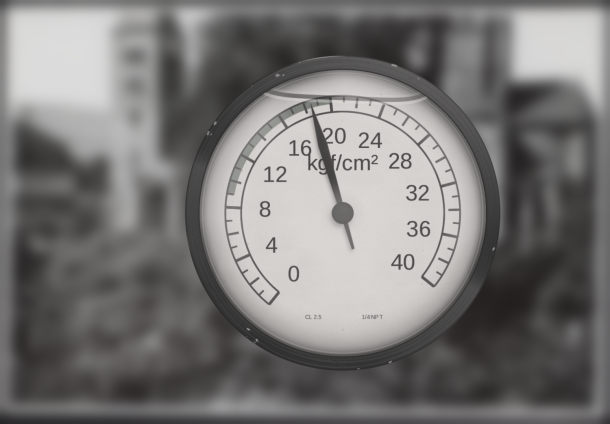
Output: kg/cm² 18.5
